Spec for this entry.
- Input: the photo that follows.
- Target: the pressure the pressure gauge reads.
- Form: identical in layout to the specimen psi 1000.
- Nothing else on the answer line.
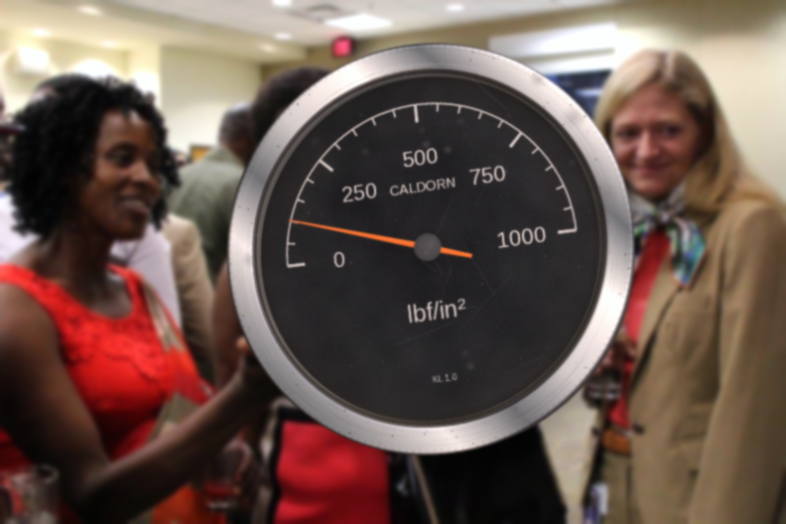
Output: psi 100
